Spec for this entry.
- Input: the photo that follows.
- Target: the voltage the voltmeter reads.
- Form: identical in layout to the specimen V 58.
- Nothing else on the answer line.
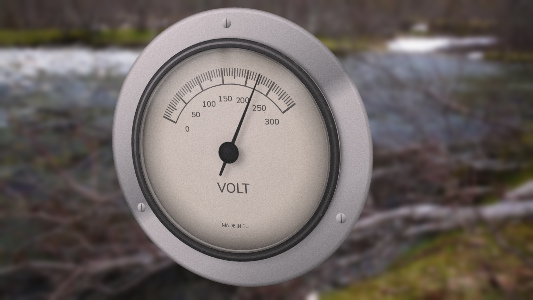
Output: V 225
